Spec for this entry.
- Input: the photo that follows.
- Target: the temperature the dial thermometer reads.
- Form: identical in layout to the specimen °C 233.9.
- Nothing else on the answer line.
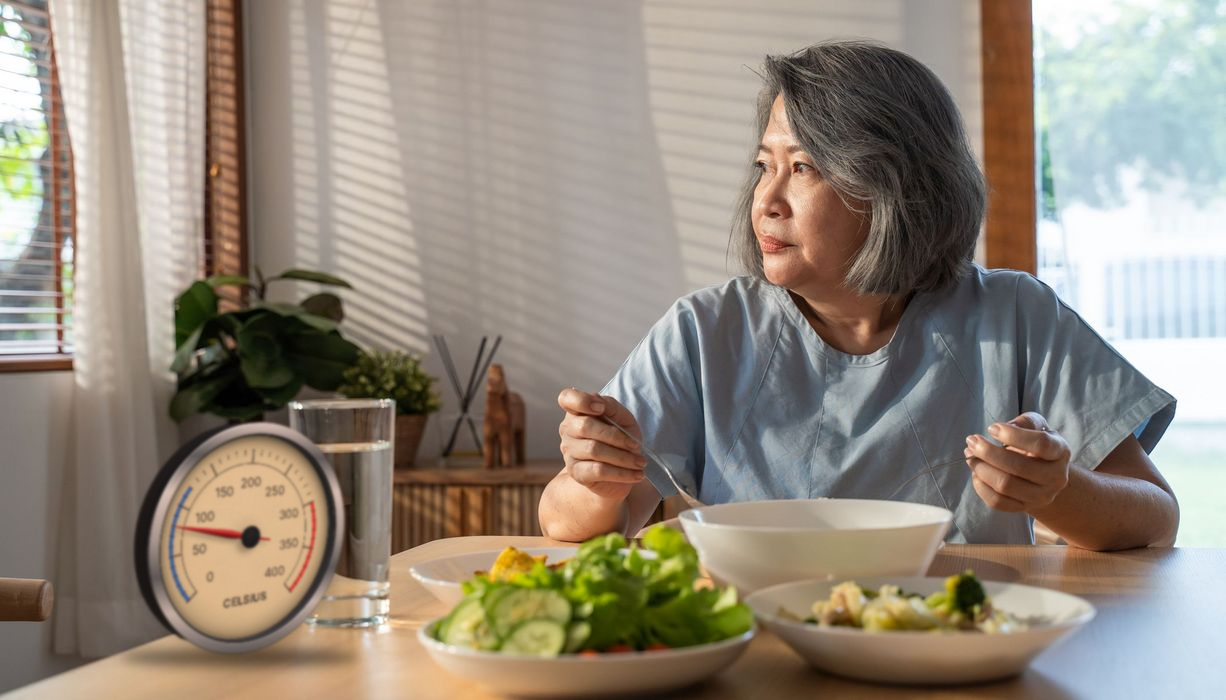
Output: °C 80
